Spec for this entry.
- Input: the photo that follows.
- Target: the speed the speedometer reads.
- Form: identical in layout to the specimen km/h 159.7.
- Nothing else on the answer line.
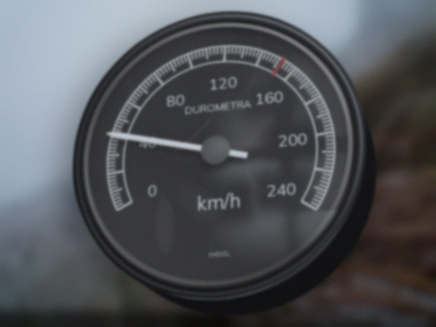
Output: km/h 40
